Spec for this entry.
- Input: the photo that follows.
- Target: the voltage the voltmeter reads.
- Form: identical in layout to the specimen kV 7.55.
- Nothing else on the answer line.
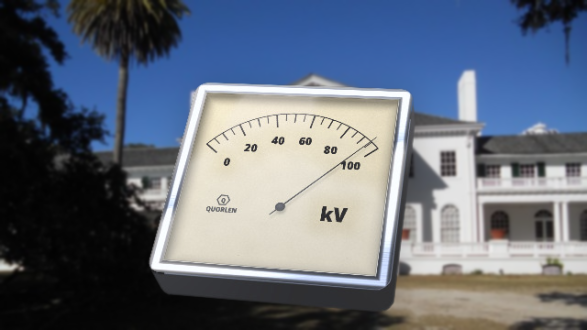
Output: kV 95
